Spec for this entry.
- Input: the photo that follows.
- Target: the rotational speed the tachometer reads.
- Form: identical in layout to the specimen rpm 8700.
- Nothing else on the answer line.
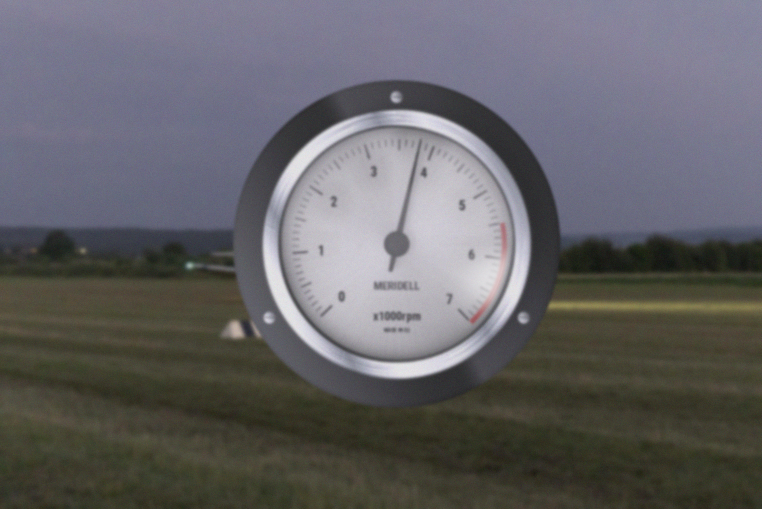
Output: rpm 3800
